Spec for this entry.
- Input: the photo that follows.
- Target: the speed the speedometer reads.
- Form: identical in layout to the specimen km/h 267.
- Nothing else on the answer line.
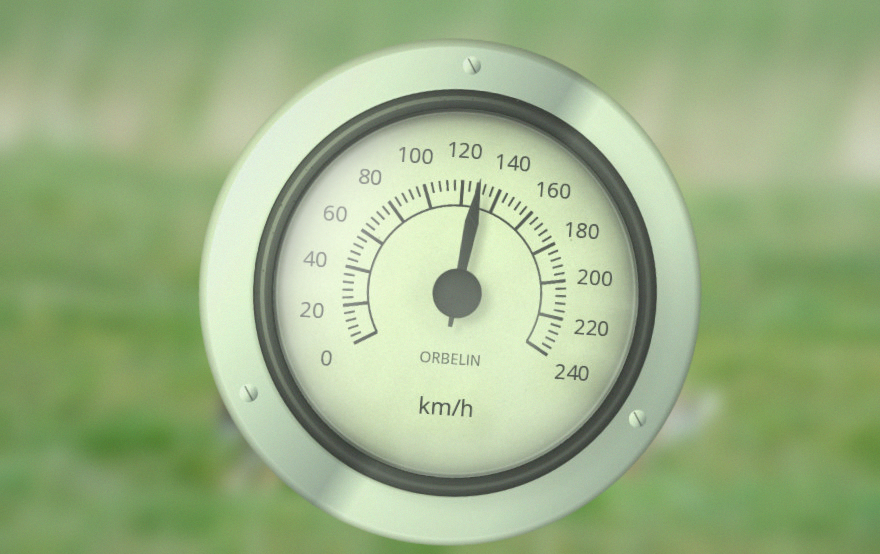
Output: km/h 128
